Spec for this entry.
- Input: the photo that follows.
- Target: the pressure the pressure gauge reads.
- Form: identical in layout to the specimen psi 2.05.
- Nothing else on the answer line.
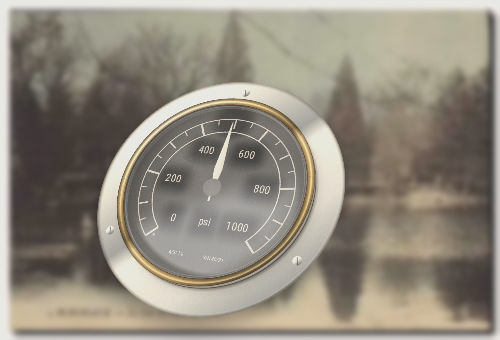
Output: psi 500
